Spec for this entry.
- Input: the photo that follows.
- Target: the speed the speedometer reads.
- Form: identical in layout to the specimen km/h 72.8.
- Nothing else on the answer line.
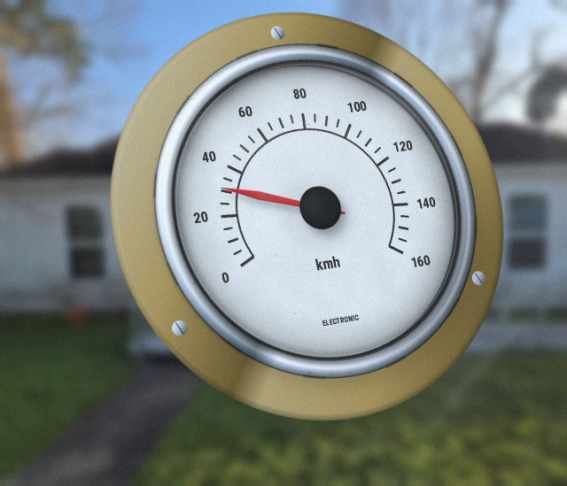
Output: km/h 30
